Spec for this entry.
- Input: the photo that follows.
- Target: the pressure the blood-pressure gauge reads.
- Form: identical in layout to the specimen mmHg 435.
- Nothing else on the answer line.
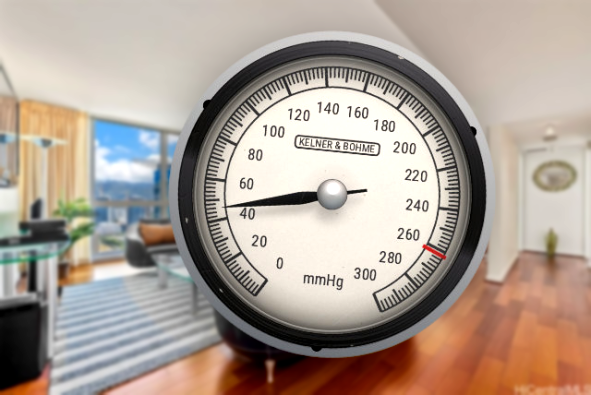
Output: mmHg 46
